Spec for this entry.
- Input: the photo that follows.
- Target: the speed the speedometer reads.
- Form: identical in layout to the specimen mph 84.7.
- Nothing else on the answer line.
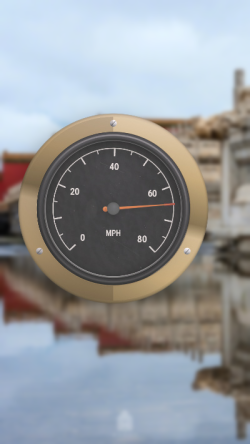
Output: mph 65
